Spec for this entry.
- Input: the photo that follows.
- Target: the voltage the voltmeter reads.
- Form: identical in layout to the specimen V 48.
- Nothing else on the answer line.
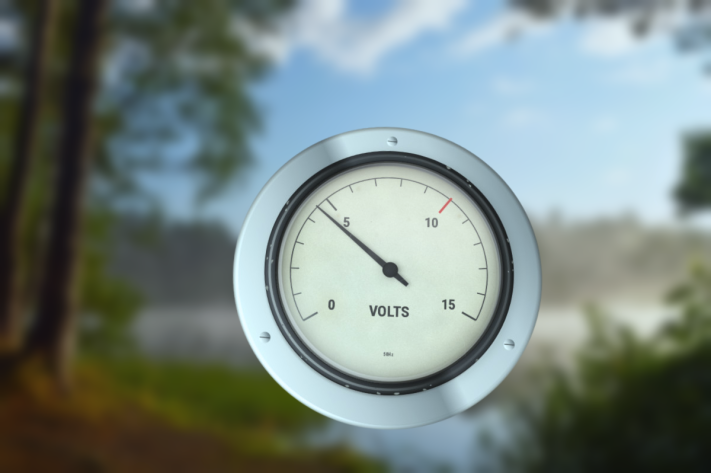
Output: V 4.5
